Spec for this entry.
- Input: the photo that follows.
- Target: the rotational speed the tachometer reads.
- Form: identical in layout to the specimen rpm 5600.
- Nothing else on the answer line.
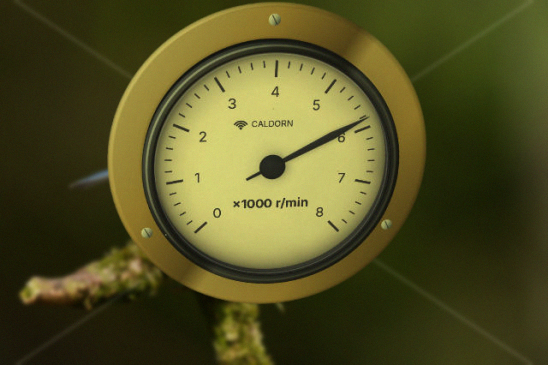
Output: rpm 5800
